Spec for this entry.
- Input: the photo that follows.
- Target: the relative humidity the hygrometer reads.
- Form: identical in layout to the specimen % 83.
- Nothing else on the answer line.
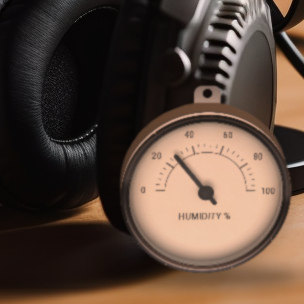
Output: % 28
